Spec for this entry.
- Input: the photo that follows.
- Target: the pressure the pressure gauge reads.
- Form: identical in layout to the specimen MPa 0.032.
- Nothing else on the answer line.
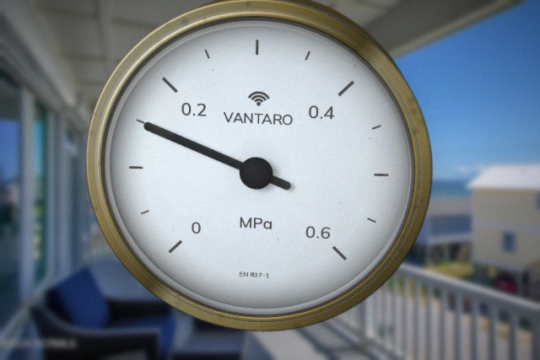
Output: MPa 0.15
